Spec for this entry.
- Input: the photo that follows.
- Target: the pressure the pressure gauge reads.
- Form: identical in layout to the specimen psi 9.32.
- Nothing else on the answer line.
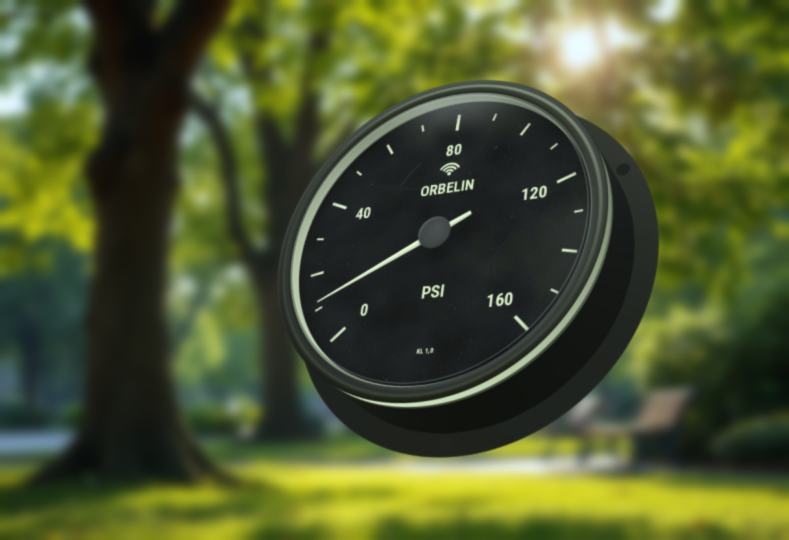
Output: psi 10
